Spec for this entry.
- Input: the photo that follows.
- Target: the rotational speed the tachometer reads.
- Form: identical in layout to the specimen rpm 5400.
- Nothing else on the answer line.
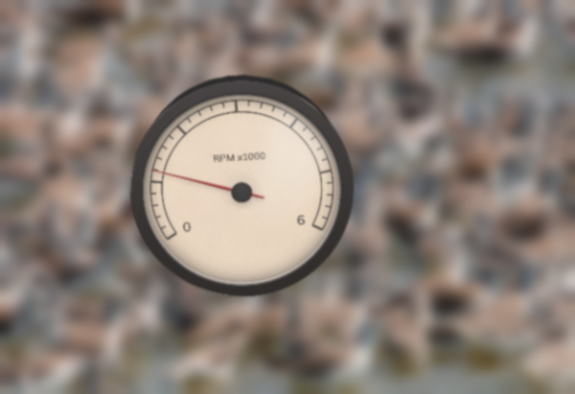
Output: rpm 1200
